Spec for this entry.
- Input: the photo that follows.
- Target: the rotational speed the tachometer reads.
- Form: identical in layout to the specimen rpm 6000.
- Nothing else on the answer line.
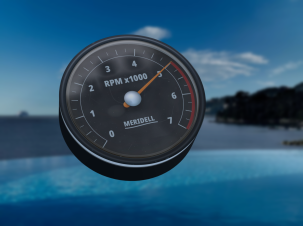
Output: rpm 5000
